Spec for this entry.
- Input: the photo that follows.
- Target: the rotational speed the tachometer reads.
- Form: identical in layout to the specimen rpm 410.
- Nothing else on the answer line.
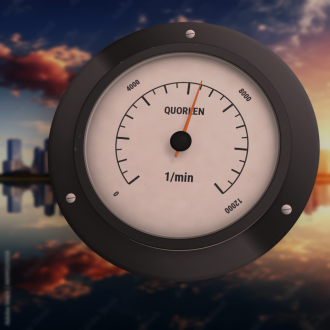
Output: rpm 6500
